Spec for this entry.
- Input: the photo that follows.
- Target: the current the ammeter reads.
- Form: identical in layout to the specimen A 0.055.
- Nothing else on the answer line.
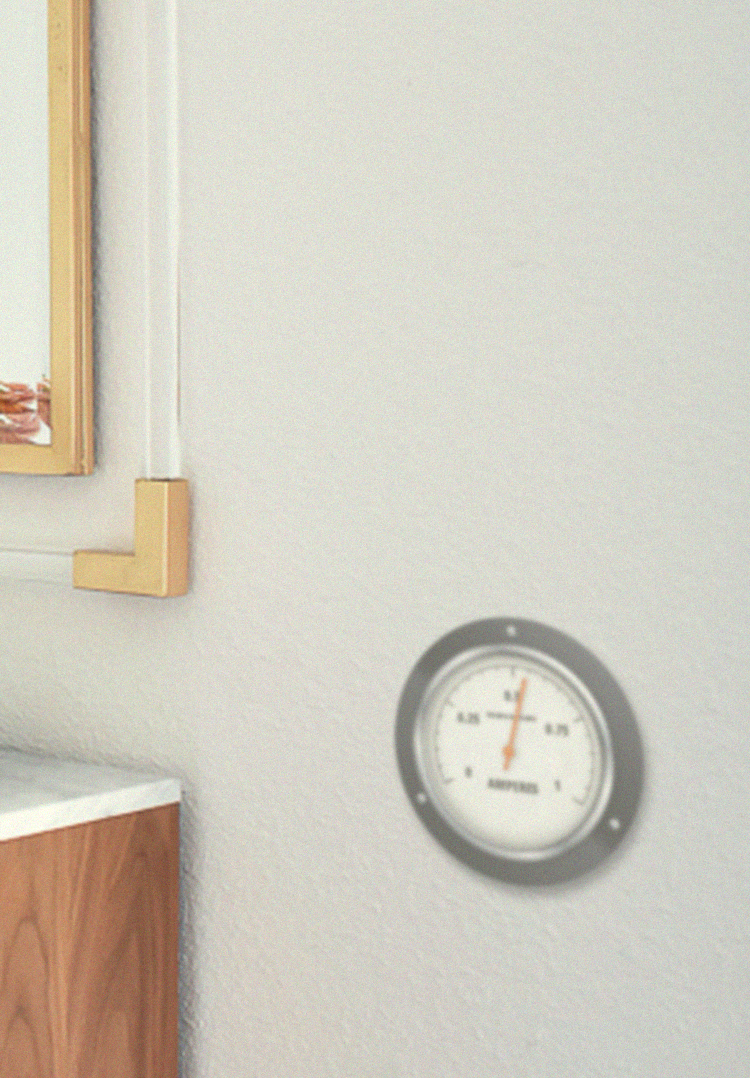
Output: A 0.55
